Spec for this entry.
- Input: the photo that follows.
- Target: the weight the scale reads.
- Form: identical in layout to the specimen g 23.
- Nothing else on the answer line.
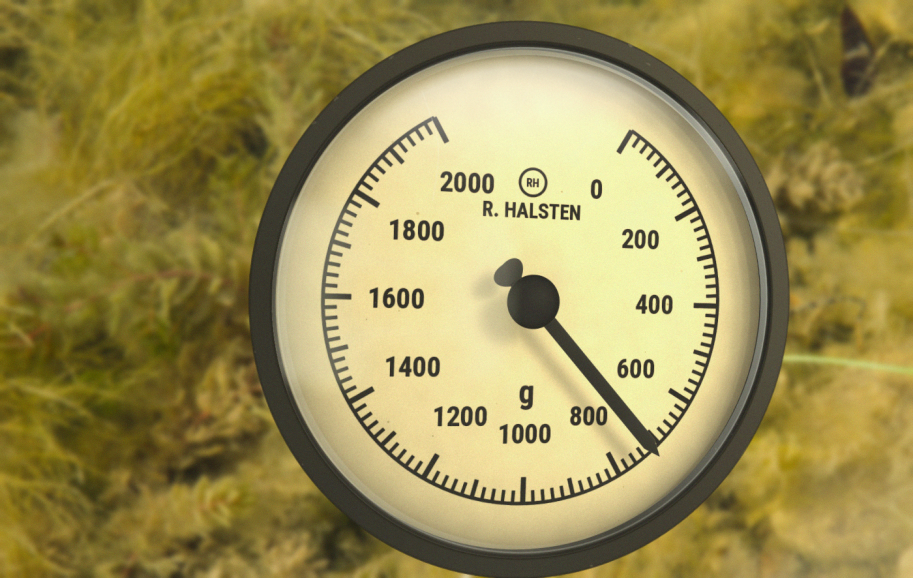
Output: g 720
